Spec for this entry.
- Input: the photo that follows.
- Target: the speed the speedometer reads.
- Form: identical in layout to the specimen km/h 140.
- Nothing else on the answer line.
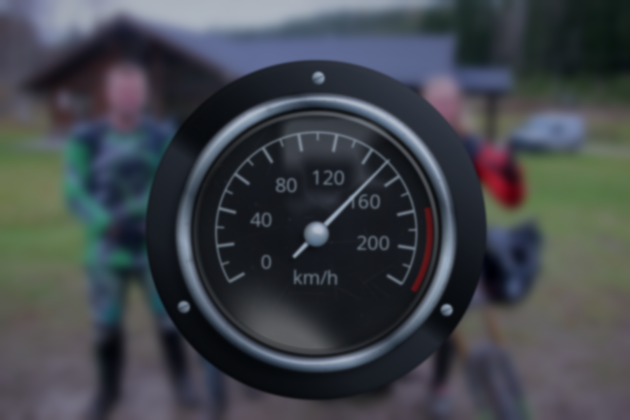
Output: km/h 150
